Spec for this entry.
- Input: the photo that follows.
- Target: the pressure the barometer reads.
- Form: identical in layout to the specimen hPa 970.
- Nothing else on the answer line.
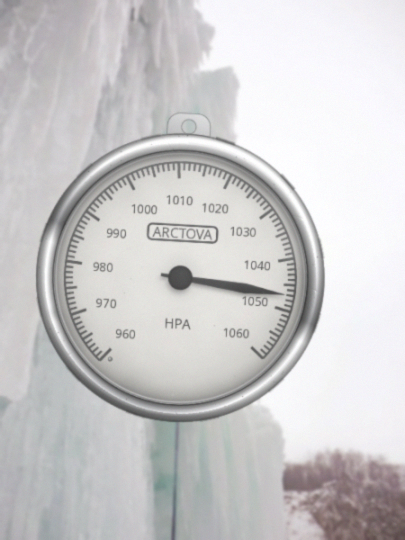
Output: hPa 1047
